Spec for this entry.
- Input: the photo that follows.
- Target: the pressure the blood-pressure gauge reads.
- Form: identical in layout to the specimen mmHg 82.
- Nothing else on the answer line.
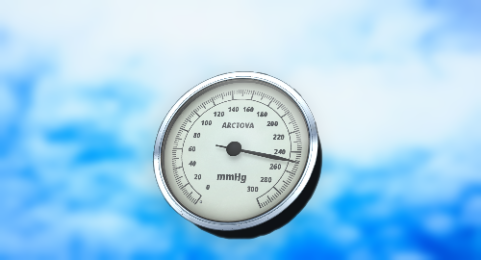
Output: mmHg 250
